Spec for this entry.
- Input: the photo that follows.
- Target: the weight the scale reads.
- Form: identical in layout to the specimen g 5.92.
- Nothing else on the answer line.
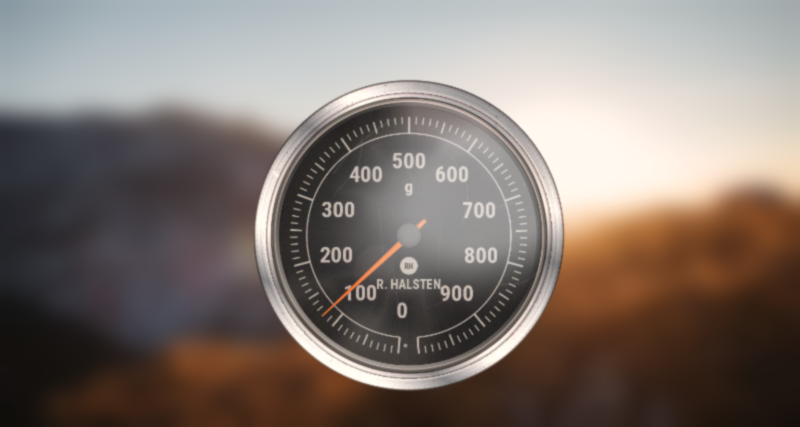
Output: g 120
